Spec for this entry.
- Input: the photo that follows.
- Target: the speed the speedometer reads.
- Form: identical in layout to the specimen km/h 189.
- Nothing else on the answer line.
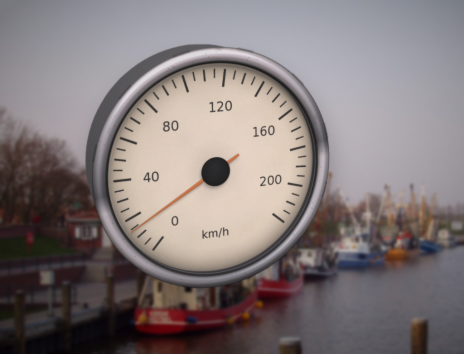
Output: km/h 15
